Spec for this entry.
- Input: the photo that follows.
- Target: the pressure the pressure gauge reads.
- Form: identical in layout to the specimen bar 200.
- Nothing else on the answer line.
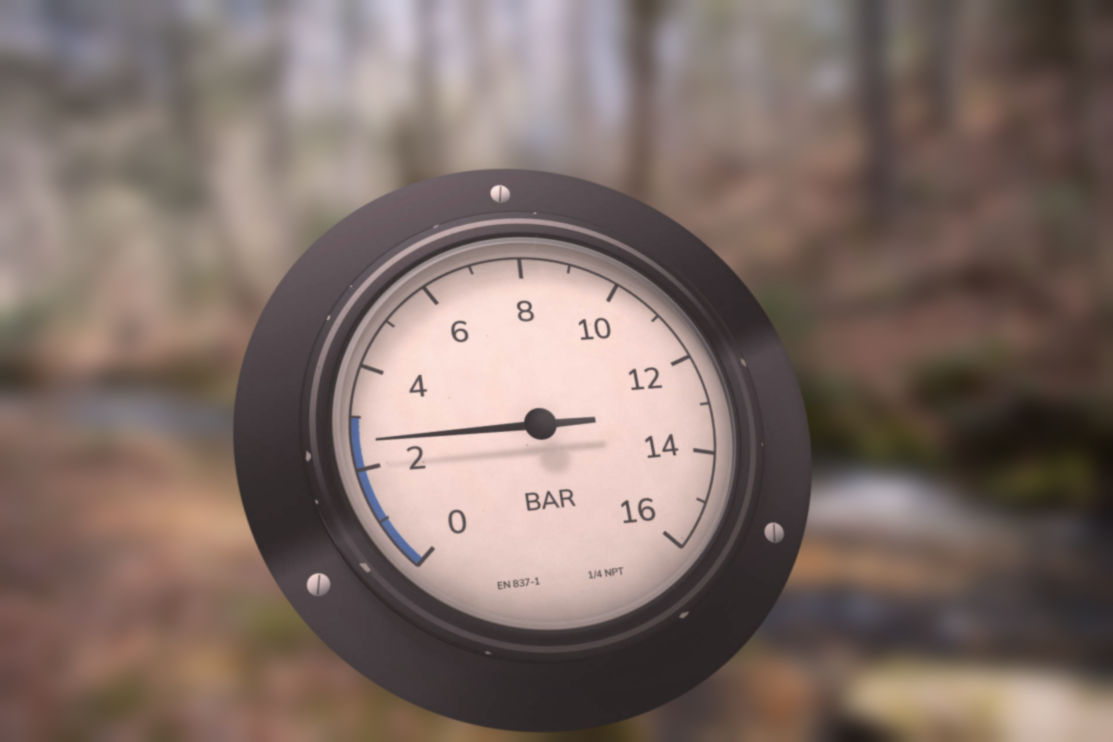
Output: bar 2.5
